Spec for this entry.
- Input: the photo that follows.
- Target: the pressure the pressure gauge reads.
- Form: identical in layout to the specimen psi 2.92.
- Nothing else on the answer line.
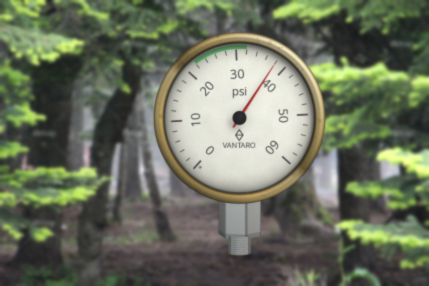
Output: psi 38
